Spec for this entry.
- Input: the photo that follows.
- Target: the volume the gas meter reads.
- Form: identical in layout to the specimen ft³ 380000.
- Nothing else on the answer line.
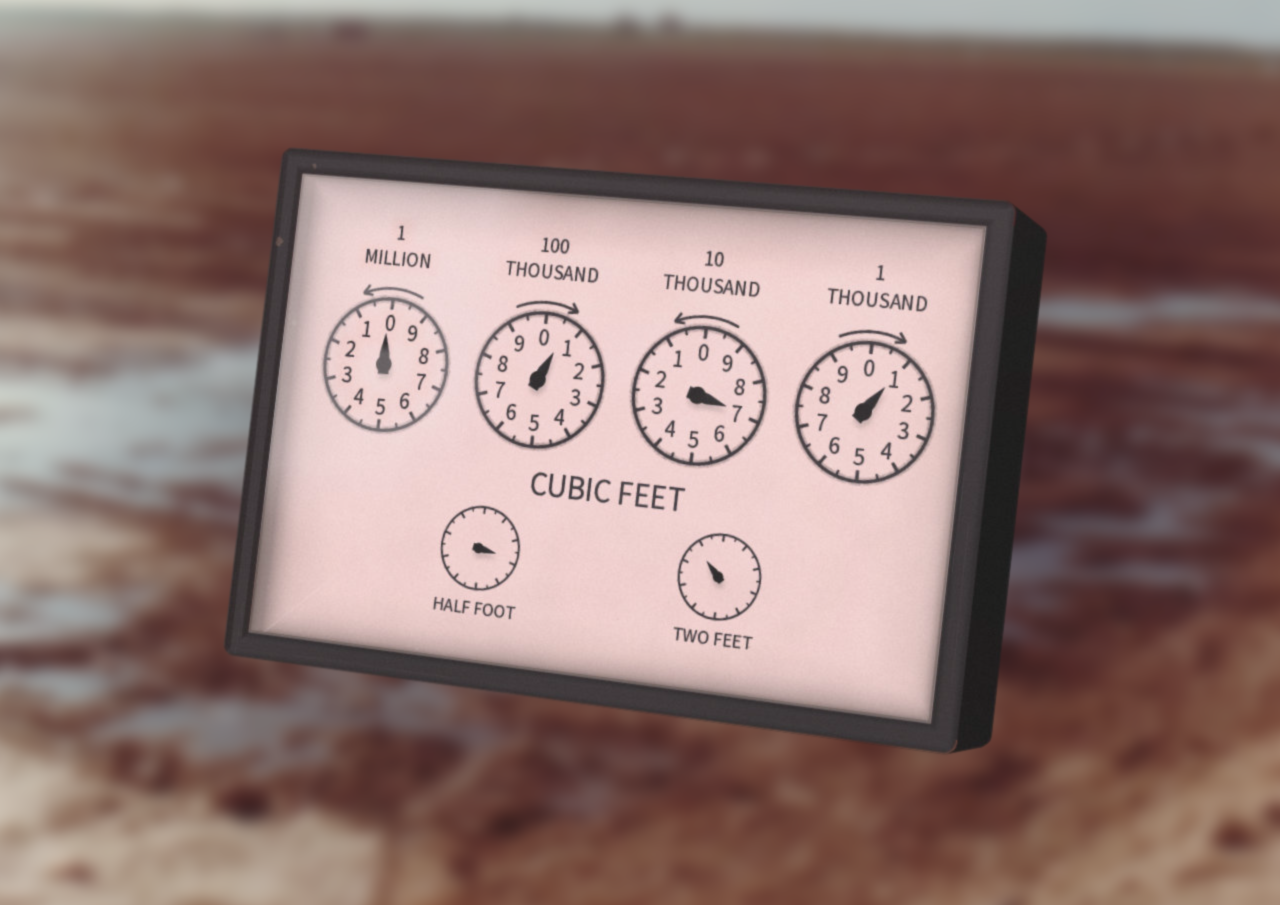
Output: ft³ 7100
